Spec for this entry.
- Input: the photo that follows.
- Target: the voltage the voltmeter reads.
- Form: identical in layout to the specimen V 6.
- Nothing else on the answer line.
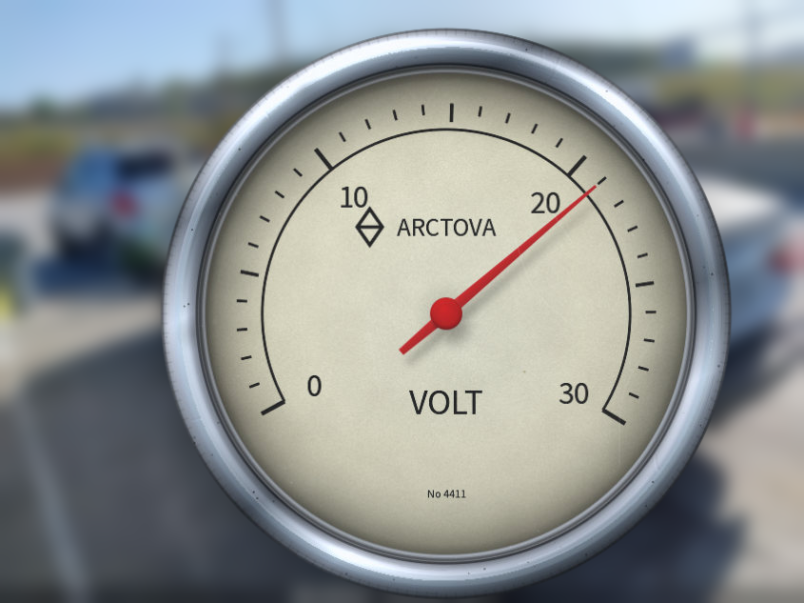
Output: V 21
